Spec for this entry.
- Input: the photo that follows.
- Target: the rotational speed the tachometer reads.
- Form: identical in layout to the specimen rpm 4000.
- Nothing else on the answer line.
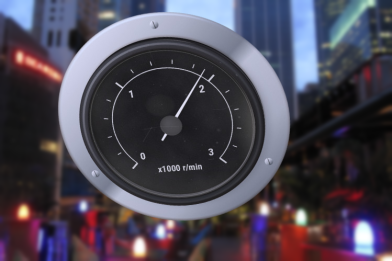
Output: rpm 1900
